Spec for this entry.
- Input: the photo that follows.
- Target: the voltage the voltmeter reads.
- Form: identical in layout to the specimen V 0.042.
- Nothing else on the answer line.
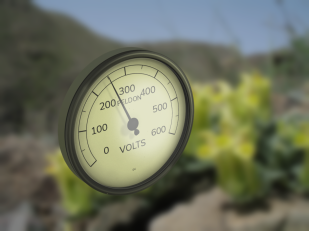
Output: V 250
